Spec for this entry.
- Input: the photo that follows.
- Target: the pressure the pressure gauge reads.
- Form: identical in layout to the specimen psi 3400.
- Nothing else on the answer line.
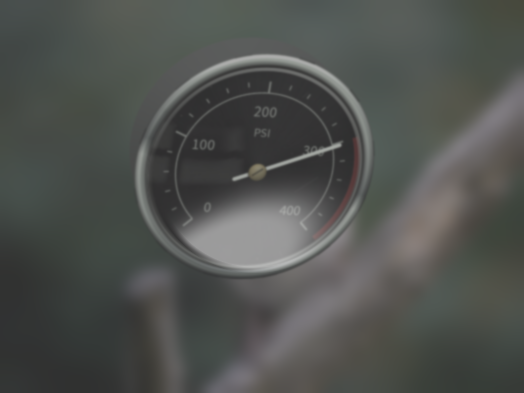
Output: psi 300
